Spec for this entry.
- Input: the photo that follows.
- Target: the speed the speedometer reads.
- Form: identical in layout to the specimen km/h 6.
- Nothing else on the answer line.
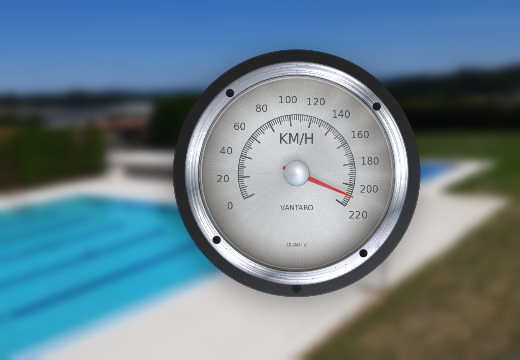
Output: km/h 210
